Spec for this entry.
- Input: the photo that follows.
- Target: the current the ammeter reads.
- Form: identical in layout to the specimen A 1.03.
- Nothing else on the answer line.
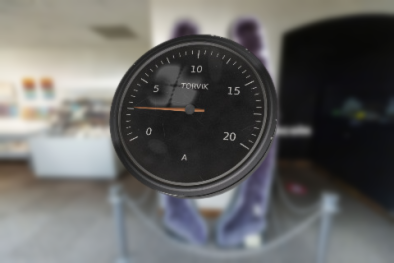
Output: A 2.5
